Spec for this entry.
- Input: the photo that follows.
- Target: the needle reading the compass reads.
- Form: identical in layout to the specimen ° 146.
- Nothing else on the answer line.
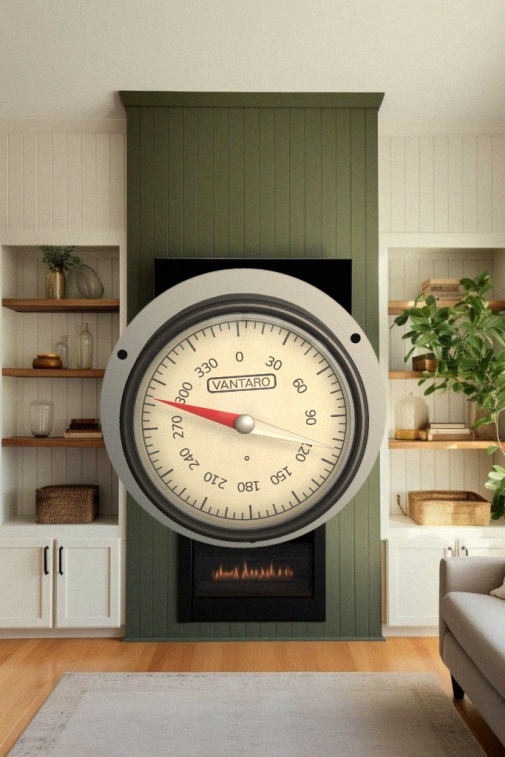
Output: ° 290
